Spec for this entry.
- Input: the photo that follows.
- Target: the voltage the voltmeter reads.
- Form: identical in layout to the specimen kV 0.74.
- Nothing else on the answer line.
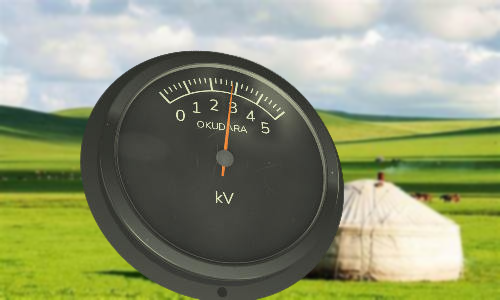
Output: kV 2.8
